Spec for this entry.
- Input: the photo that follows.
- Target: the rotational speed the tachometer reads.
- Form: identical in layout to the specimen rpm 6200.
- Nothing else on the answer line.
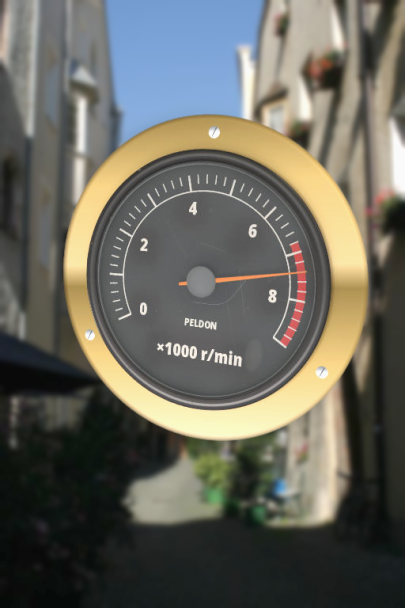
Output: rpm 7400
